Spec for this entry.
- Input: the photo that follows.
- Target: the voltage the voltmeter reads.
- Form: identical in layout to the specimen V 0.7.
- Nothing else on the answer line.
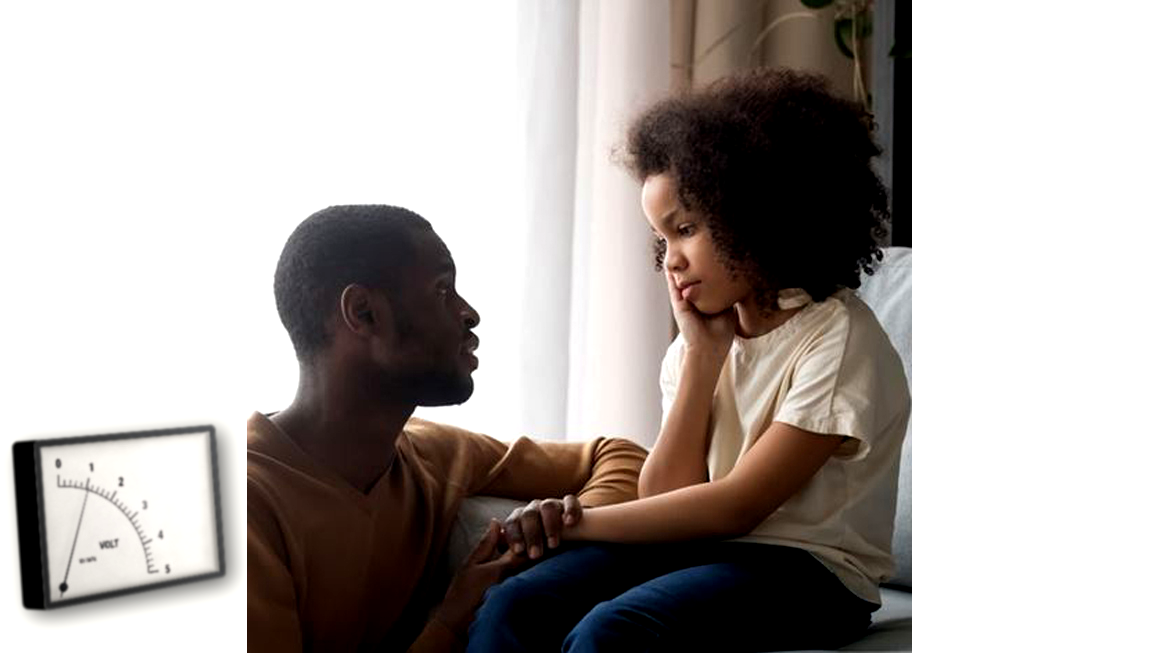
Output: V 1
